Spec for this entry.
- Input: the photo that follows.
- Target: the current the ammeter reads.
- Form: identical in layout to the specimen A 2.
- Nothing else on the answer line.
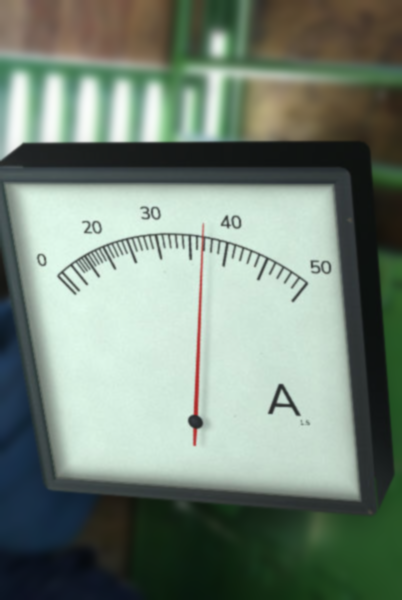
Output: A 37
